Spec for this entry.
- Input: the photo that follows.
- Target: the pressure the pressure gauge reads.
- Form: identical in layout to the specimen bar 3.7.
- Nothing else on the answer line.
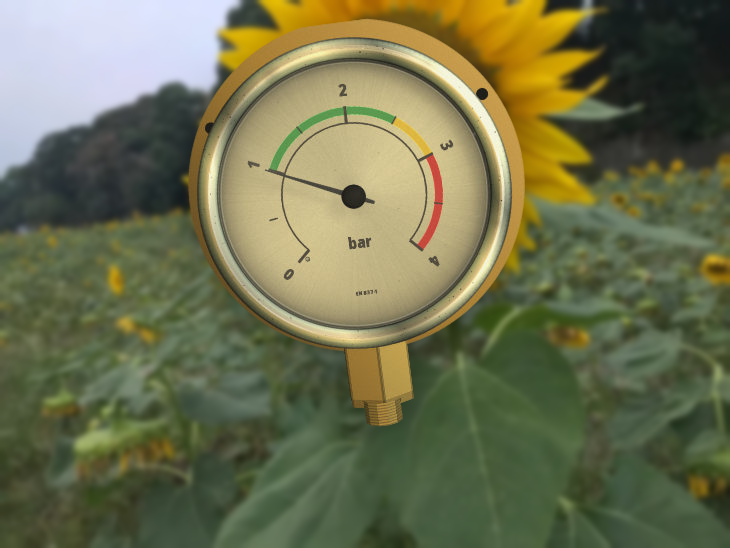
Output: bar 1
